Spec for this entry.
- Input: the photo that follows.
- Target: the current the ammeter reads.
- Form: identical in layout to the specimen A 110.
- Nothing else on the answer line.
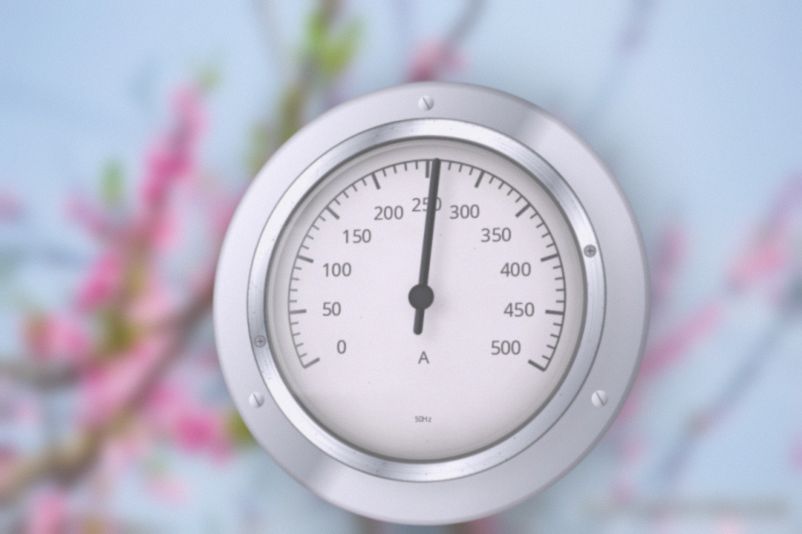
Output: A 260
